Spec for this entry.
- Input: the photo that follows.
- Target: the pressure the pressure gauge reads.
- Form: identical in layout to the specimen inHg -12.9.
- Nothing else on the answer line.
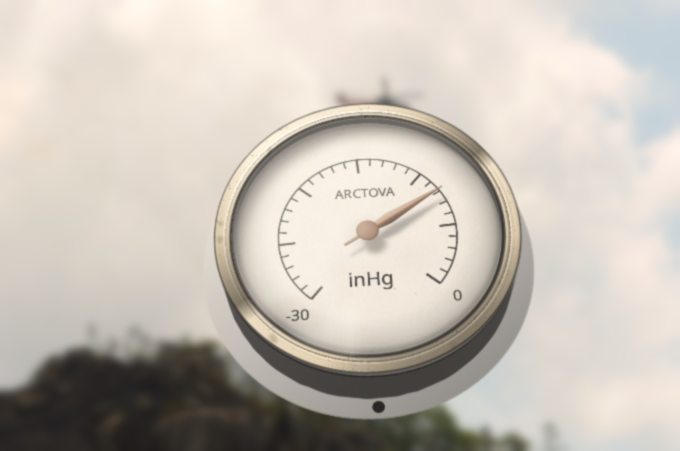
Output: inHg -8
